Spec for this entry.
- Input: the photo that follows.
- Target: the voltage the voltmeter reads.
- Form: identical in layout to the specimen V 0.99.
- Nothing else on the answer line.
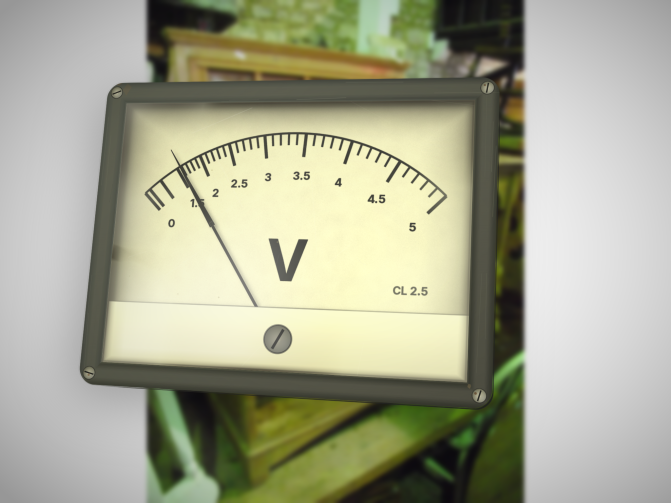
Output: V 1.6
